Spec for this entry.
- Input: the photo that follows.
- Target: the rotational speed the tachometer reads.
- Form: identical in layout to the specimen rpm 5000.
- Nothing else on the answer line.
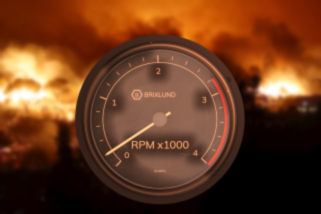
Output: rpm 200
